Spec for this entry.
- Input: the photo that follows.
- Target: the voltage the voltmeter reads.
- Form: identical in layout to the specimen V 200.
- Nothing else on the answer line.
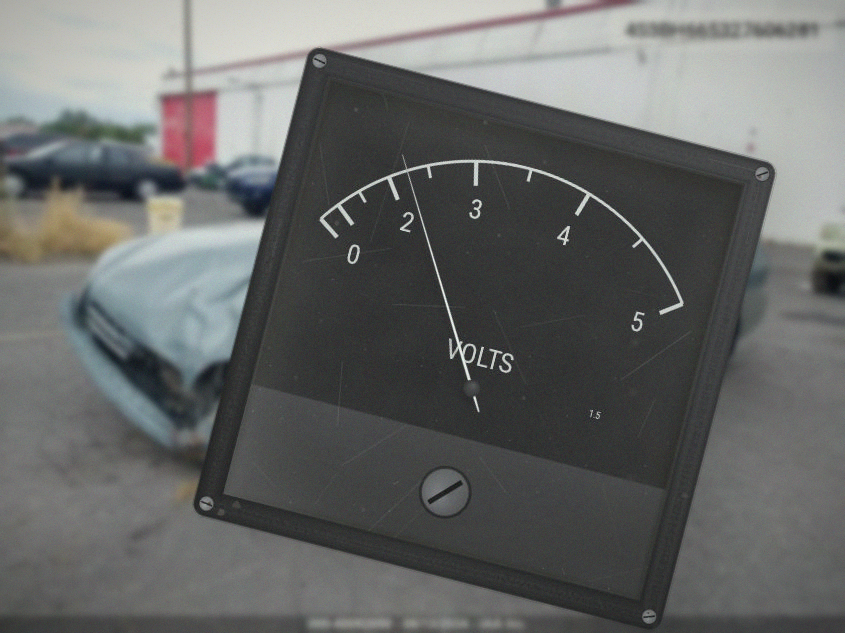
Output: V 2.25
